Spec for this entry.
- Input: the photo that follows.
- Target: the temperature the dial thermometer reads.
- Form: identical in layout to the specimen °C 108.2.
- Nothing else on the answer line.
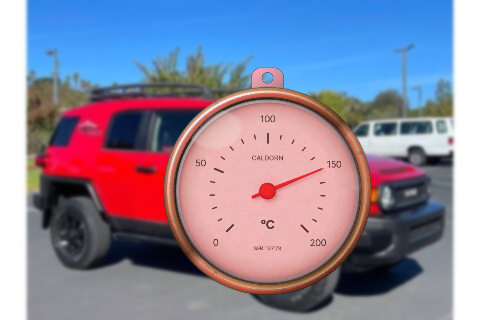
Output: °C 150
